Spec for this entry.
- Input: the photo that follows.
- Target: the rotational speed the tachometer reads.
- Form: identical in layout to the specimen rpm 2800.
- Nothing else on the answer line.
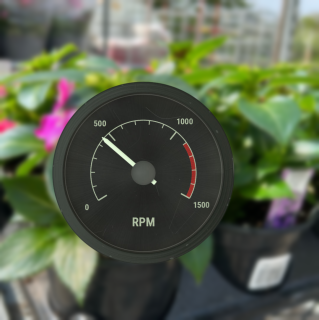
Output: rpm 450
